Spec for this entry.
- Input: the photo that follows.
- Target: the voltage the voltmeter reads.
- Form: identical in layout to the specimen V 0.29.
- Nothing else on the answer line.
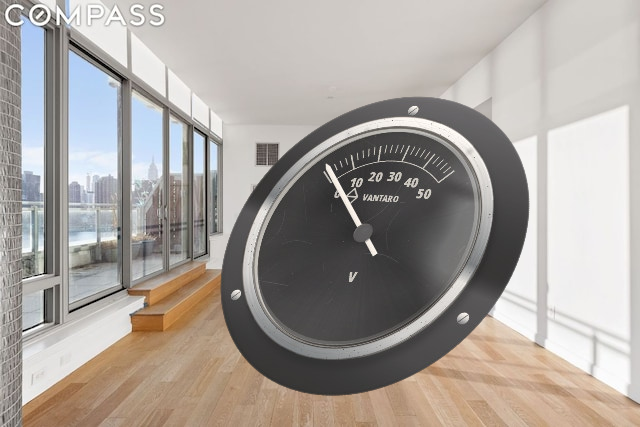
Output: V 2
